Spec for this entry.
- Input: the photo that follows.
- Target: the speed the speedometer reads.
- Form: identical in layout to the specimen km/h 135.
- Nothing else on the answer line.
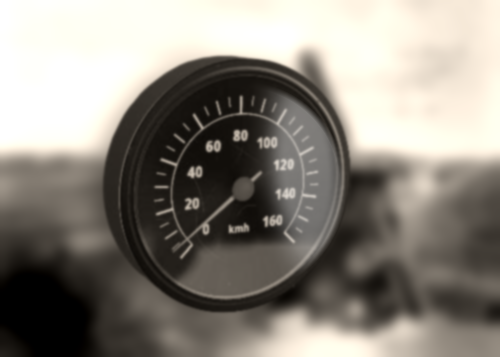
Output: km/h 5
